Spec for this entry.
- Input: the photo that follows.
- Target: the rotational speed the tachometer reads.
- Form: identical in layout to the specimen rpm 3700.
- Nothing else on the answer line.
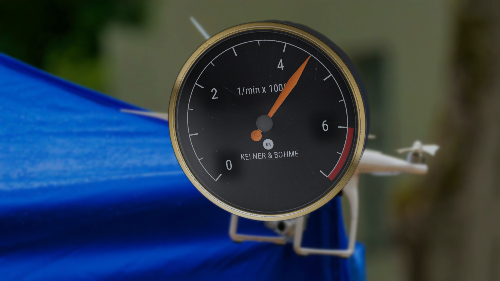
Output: rpm 4500
